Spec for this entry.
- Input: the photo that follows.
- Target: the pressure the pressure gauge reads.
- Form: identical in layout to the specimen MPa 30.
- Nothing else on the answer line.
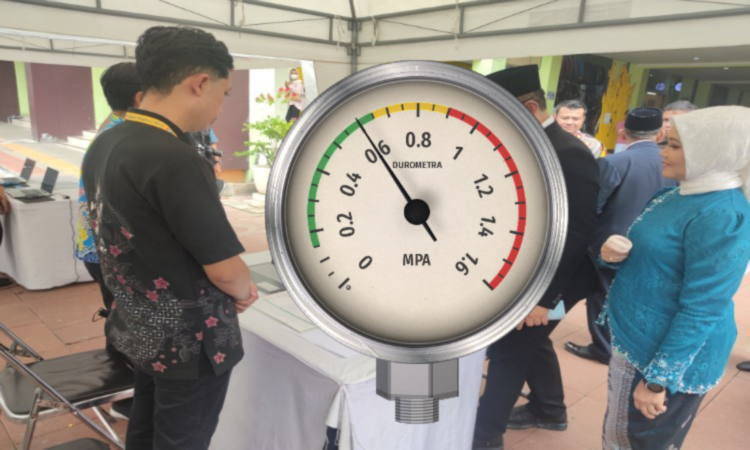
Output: MPa 0.6
